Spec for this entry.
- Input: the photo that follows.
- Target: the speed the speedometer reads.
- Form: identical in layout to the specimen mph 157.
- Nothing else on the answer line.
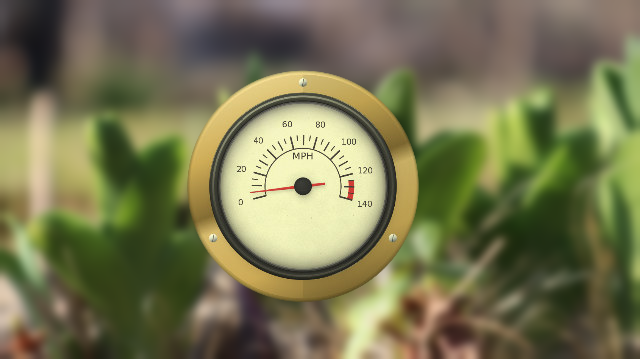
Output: mph 5
